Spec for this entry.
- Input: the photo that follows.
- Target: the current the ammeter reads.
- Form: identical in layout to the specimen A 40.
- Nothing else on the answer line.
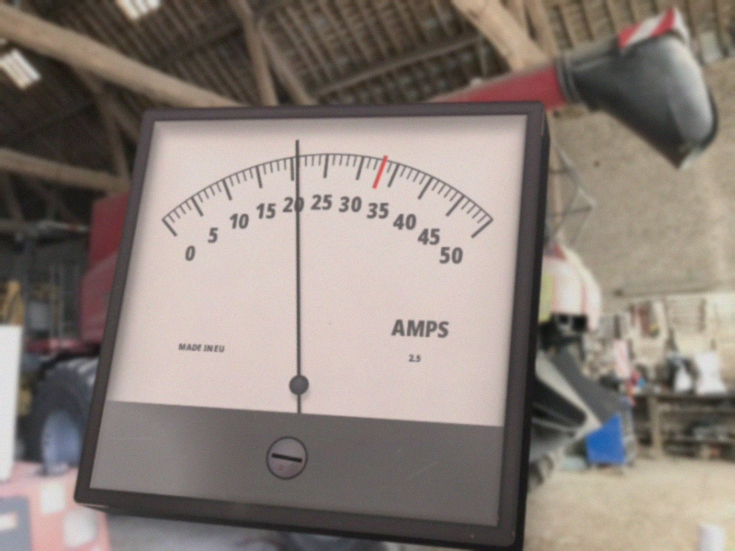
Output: A 21
